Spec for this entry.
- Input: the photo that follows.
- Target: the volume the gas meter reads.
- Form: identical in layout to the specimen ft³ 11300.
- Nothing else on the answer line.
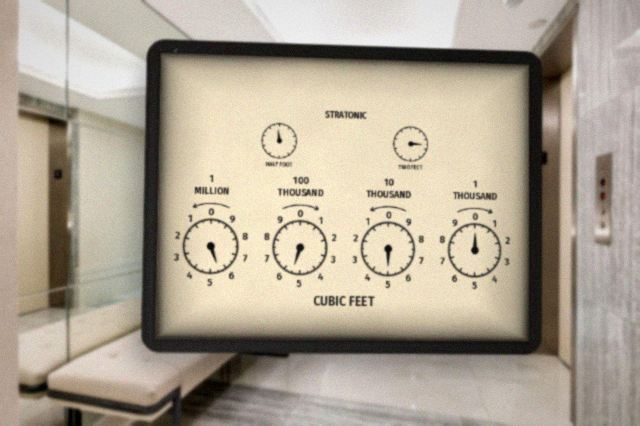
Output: ft³ 555000
